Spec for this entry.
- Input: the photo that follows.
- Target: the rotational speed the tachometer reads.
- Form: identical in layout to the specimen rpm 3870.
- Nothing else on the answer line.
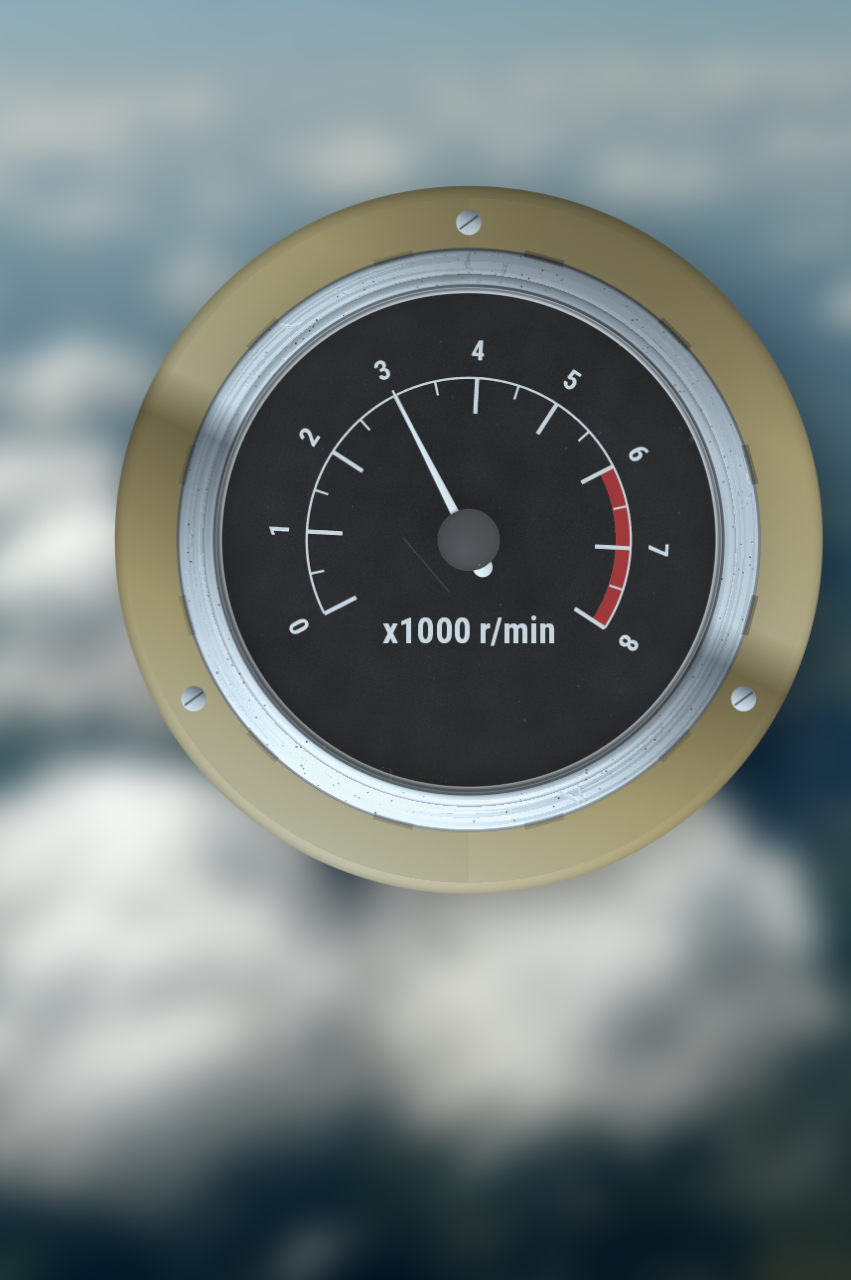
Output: rpm 3000
